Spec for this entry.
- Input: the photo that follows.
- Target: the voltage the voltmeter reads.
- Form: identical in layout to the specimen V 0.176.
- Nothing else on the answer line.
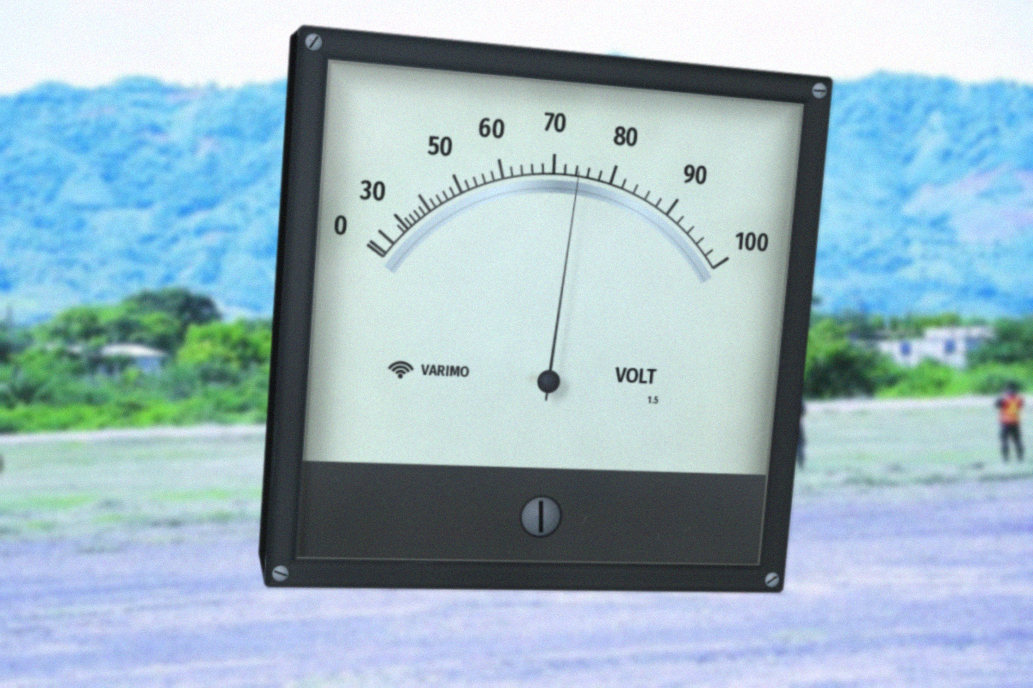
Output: V 74
